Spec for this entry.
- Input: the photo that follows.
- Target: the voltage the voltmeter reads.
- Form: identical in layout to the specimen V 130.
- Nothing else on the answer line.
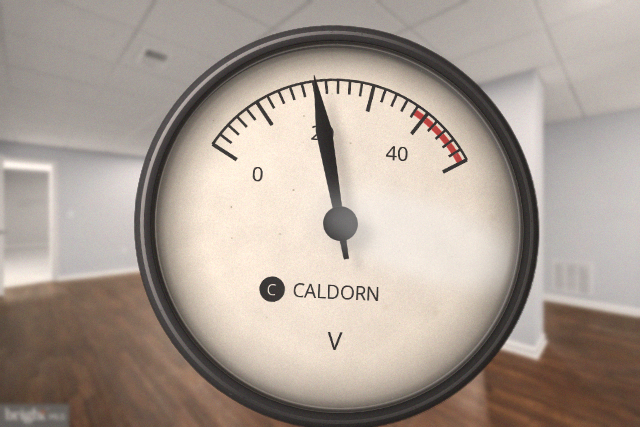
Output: V 20
